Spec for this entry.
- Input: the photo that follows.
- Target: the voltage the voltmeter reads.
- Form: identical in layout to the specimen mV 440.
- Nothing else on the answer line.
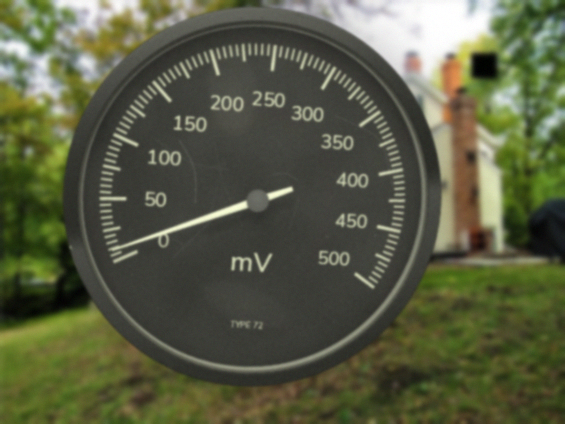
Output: mV 10
